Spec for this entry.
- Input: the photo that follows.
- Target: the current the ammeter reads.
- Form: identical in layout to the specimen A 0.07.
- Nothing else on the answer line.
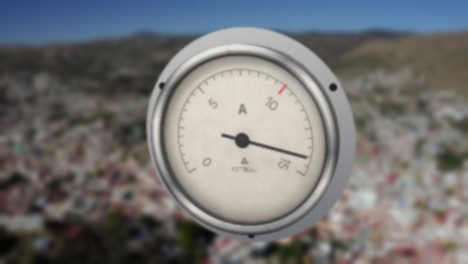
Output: A 14
